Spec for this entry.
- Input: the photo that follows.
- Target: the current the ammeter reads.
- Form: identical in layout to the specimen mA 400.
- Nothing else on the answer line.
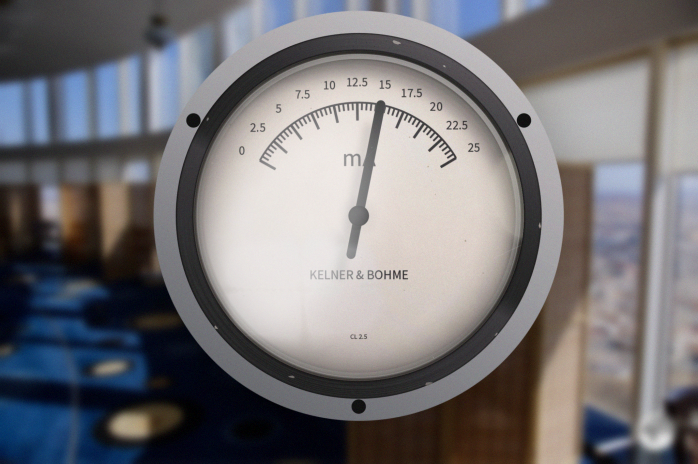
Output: mA 15
